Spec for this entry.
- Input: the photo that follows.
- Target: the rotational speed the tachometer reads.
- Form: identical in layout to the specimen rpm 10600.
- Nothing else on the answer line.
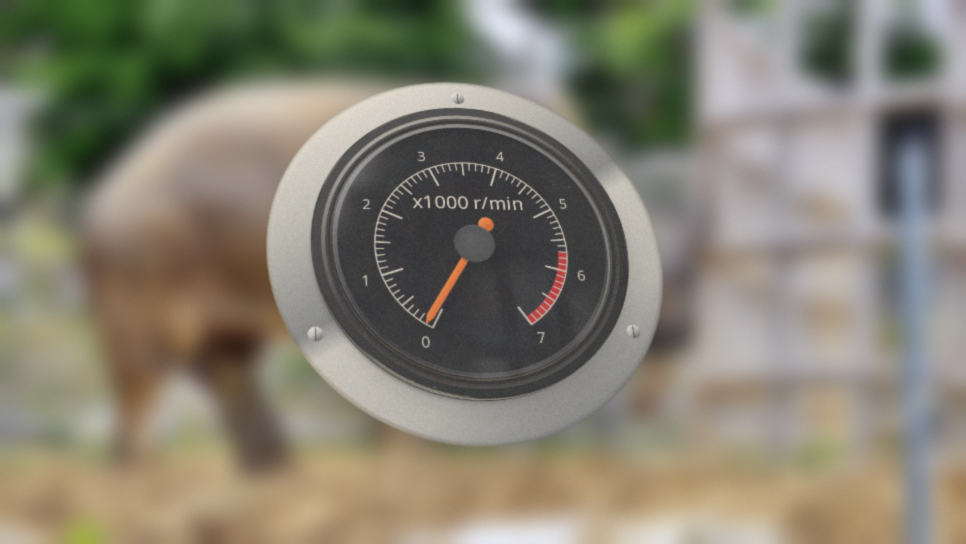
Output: rpm 100
